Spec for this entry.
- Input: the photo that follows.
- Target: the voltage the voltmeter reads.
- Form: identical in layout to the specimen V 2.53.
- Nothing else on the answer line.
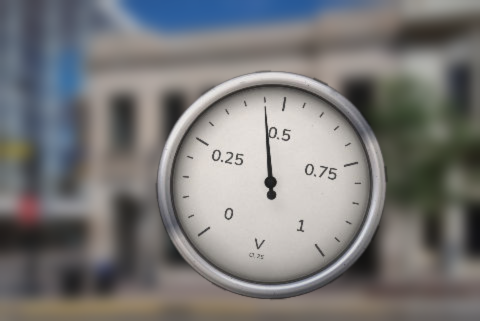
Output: V 0.45
